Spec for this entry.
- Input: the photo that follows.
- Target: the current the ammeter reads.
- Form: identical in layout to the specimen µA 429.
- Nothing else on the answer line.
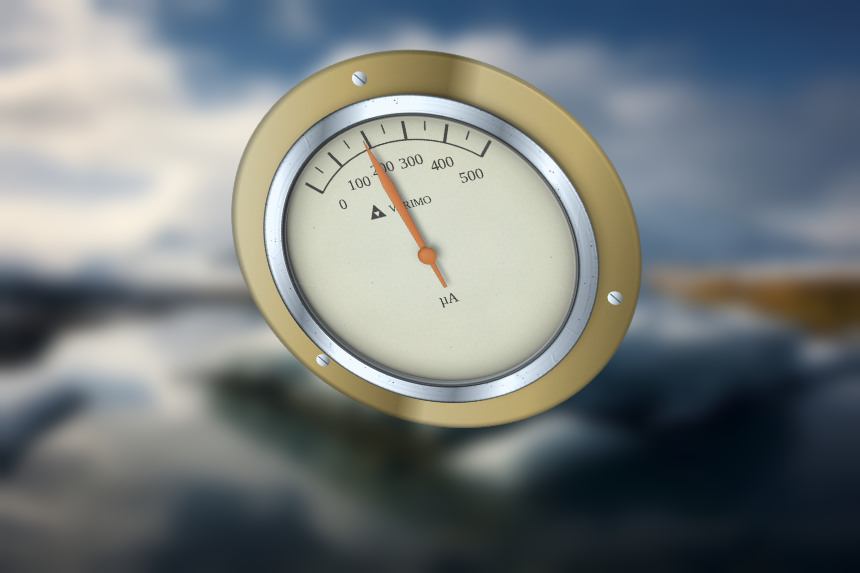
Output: µA 200
